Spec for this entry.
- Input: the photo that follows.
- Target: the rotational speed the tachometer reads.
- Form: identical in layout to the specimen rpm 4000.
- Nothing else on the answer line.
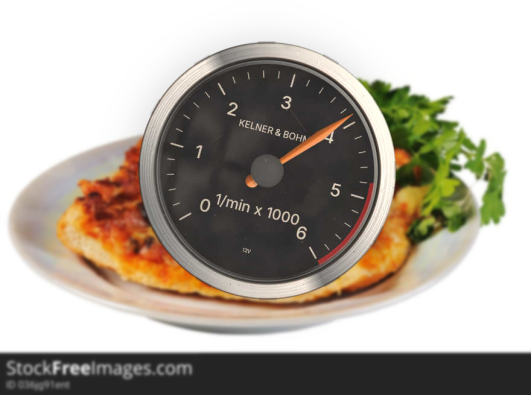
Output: rpm 3900
